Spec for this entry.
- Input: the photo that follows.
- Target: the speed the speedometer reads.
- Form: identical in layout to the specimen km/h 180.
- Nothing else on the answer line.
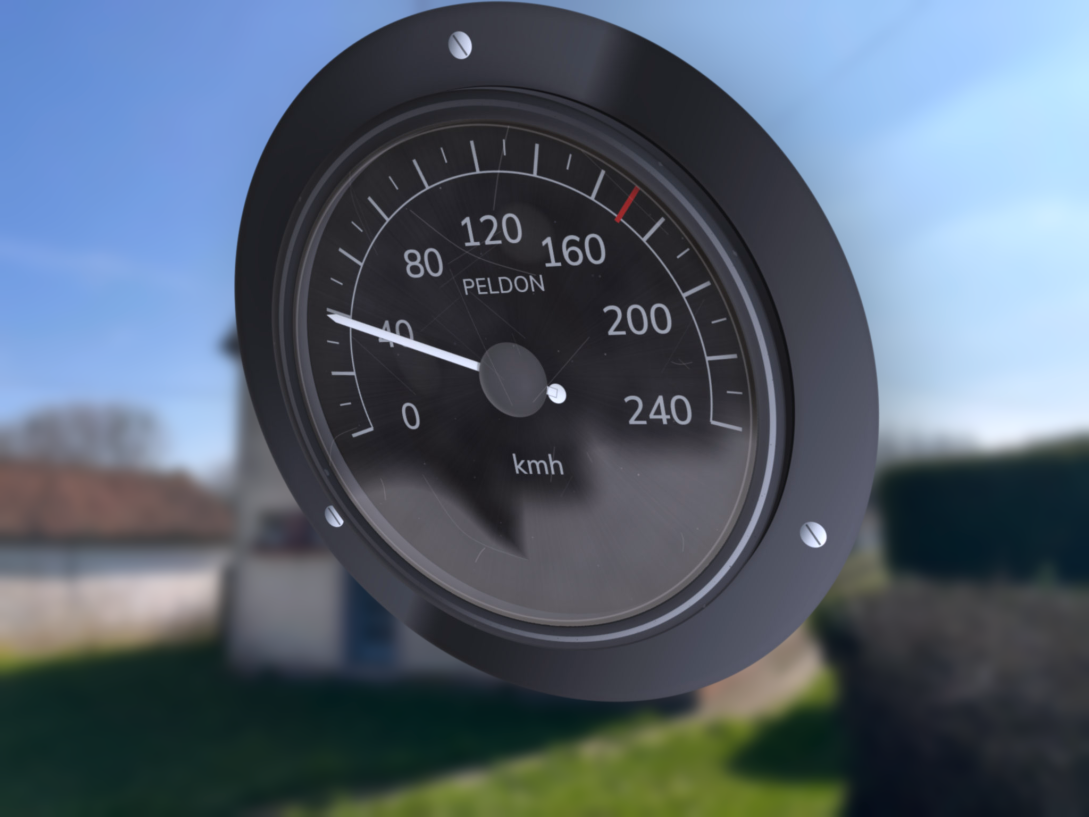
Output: km/h 40
